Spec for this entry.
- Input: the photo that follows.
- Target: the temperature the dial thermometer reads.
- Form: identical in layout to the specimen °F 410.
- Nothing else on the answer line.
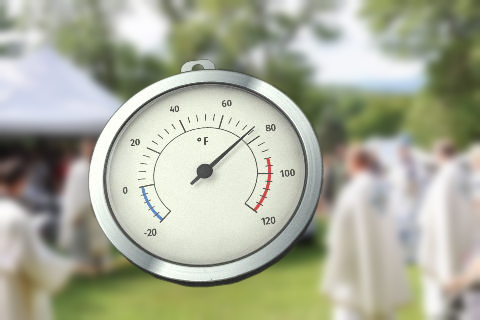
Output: °F 76
